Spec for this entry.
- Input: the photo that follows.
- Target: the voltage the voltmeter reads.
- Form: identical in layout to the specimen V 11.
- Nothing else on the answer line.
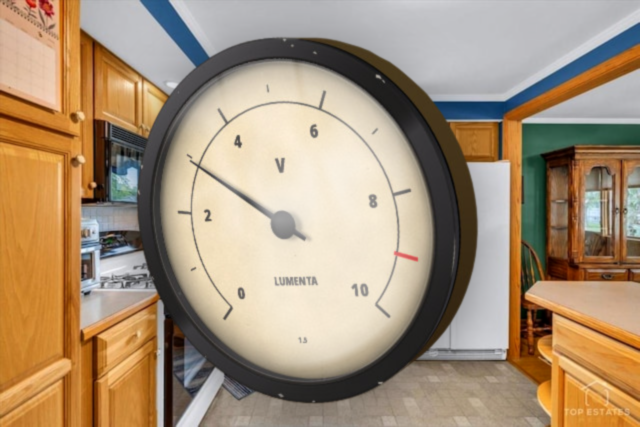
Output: V 3
